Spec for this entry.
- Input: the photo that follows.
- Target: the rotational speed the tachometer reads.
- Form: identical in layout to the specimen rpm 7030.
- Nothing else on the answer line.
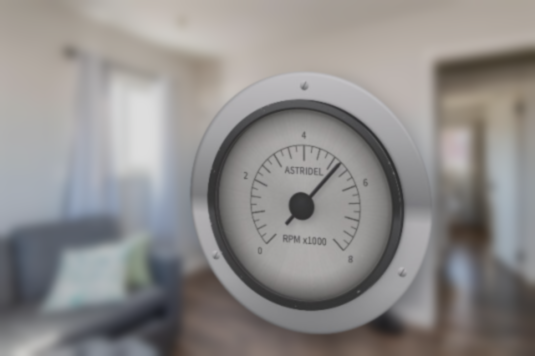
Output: rpm 5250
